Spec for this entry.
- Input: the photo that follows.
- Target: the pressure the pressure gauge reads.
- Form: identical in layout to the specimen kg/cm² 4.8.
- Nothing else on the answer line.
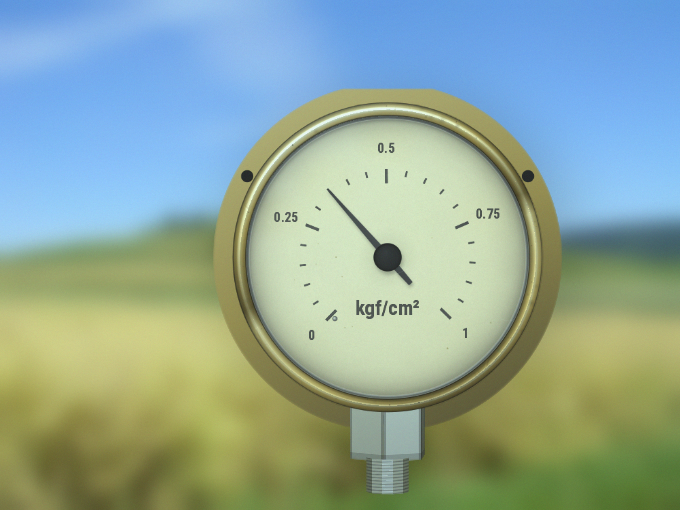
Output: kg/cm² 0.35
